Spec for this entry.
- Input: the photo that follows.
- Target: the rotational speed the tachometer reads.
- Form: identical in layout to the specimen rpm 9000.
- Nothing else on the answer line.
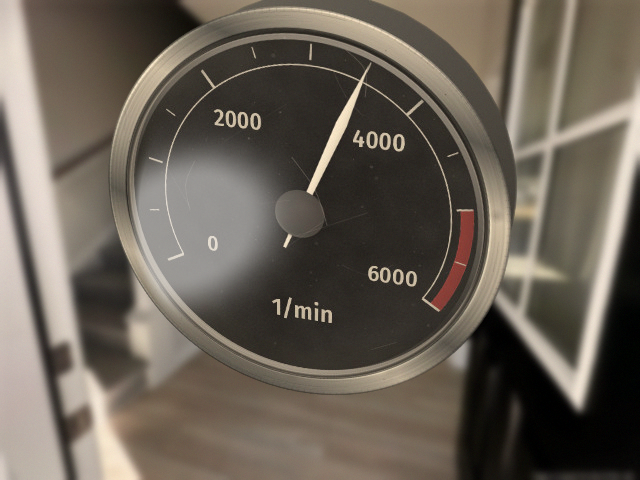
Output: rpm 3500
